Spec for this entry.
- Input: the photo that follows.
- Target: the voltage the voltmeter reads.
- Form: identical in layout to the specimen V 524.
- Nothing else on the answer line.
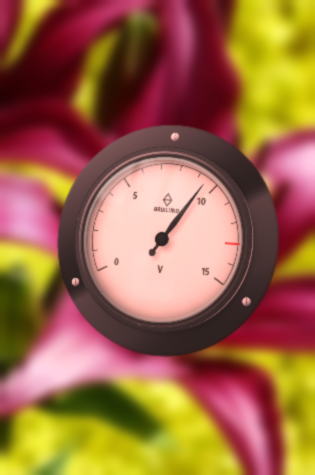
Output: V 9.5
